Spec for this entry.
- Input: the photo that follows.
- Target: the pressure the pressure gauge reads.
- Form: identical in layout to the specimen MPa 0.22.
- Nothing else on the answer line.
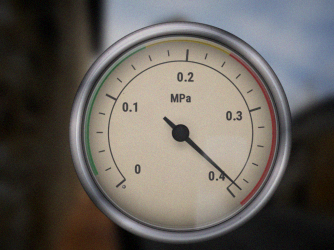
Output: MPa 0.39
